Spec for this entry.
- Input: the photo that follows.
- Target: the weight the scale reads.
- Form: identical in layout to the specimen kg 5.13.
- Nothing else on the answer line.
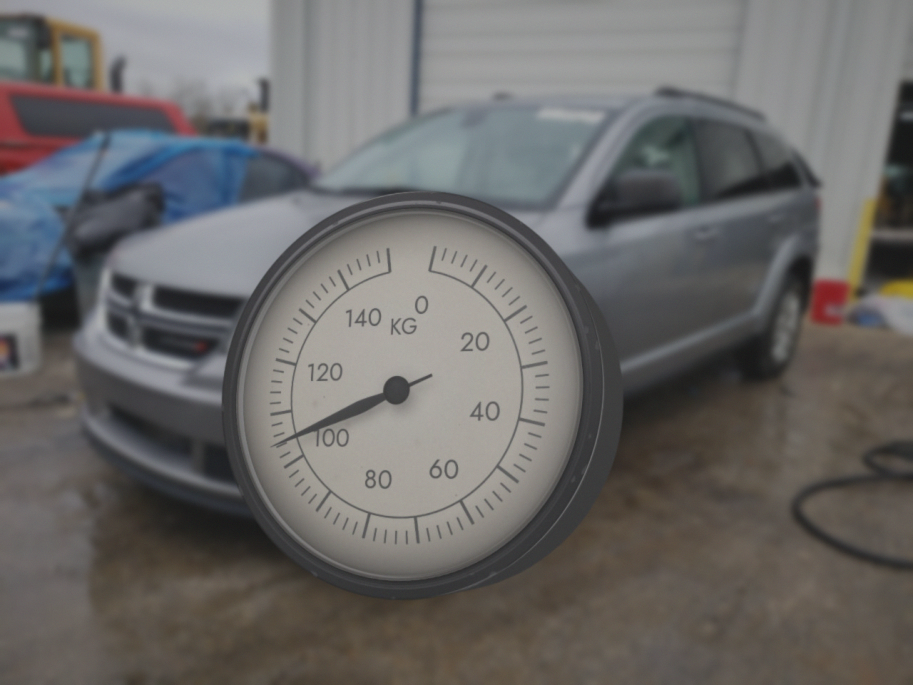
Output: kg 104
